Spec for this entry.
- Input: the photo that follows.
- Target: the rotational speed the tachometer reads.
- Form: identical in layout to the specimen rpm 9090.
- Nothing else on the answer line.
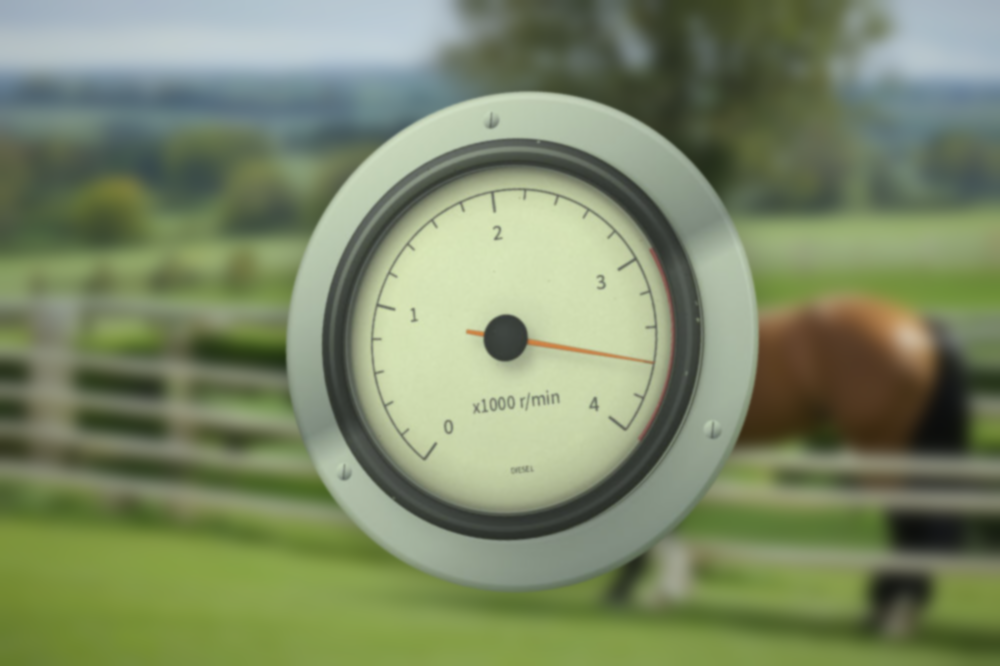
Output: rpm 3600
